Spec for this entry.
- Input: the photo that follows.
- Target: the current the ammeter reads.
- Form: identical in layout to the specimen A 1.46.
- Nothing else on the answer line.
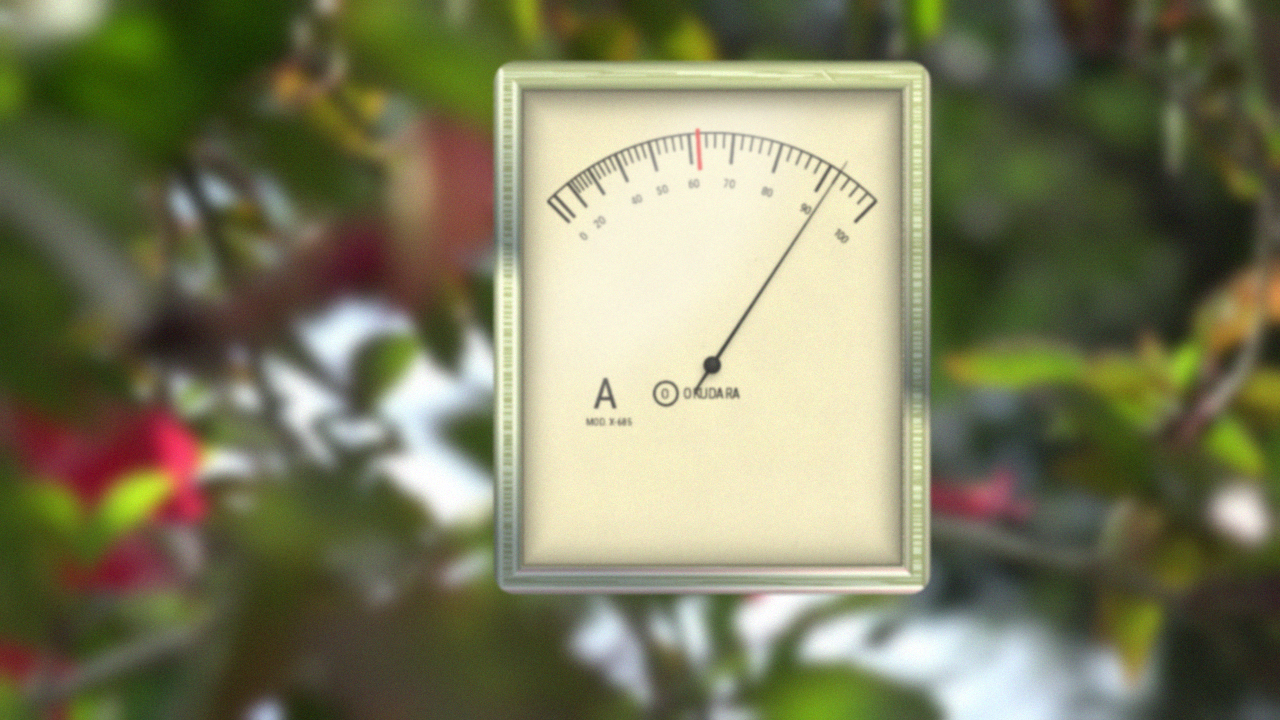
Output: A 92
